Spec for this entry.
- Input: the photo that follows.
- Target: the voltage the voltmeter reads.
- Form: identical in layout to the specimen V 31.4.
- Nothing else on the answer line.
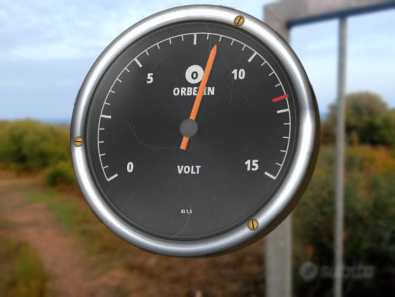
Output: V 8.5
